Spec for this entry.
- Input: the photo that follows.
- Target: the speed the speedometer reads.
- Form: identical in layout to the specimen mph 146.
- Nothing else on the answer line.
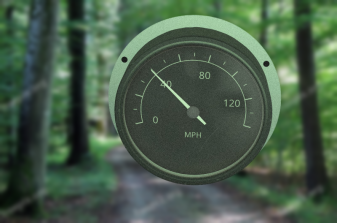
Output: mph 40
